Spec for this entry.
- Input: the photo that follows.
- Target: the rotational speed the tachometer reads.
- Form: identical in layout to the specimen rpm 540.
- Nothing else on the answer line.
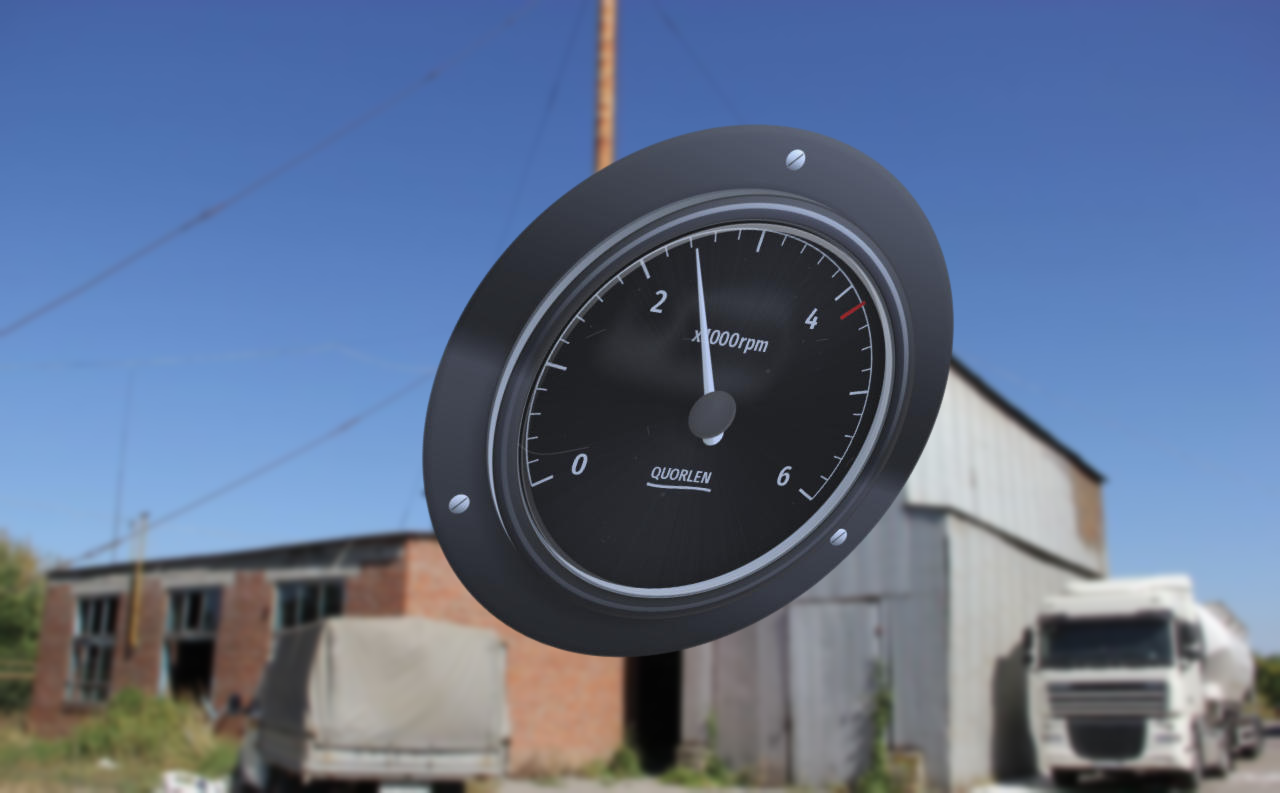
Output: rpm 2400
